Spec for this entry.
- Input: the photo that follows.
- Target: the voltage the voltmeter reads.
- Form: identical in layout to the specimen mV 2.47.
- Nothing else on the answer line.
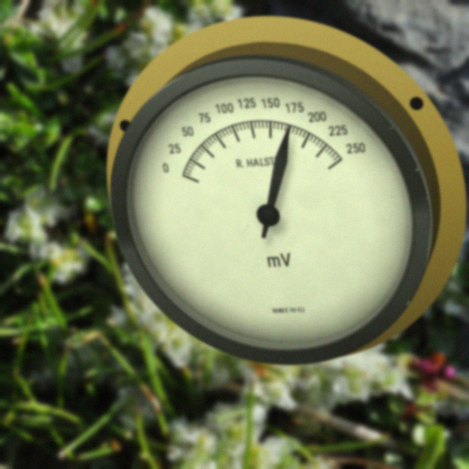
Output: mV 175
